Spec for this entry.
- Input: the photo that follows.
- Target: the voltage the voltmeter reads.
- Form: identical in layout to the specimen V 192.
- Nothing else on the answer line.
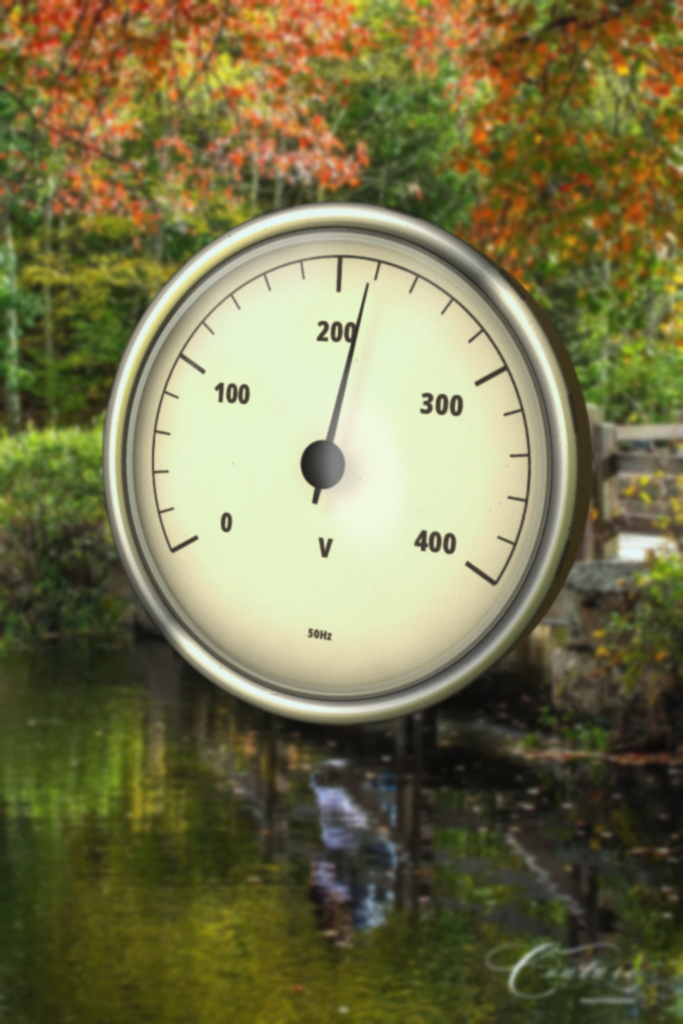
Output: V 220
